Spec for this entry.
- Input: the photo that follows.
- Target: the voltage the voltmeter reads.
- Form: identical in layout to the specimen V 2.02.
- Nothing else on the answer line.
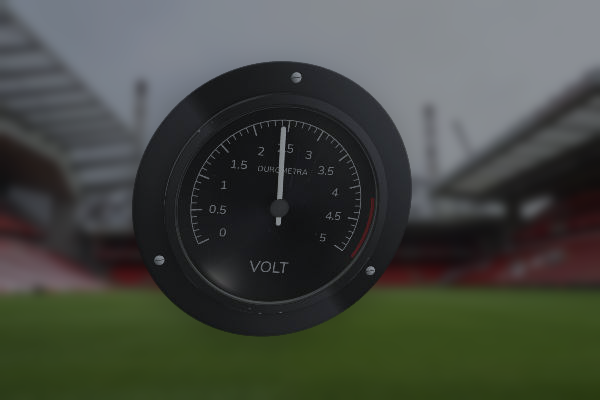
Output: V 2.4
